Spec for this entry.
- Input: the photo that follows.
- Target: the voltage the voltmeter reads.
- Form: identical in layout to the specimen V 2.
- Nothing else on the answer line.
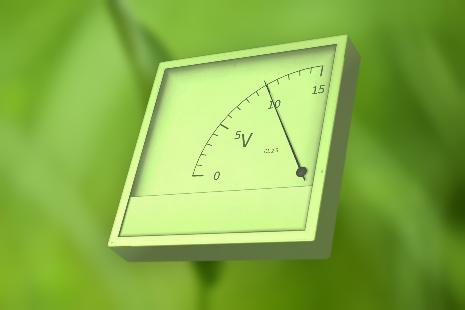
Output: V 10
